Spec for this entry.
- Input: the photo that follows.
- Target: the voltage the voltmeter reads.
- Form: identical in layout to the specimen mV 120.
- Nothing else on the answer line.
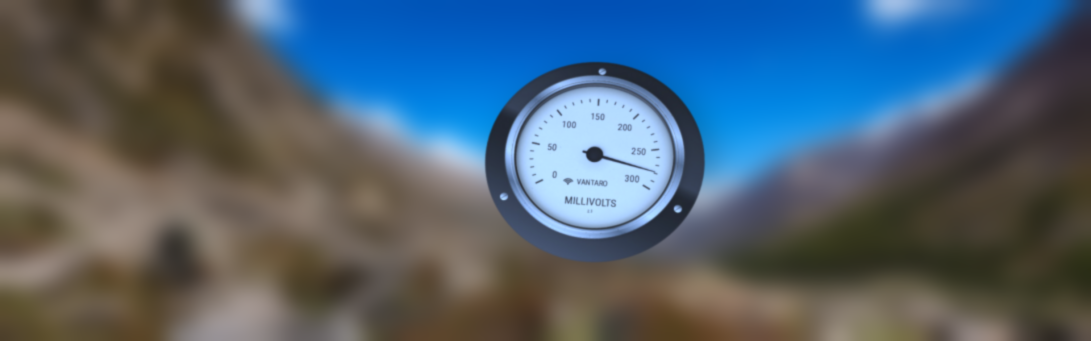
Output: mV 280
